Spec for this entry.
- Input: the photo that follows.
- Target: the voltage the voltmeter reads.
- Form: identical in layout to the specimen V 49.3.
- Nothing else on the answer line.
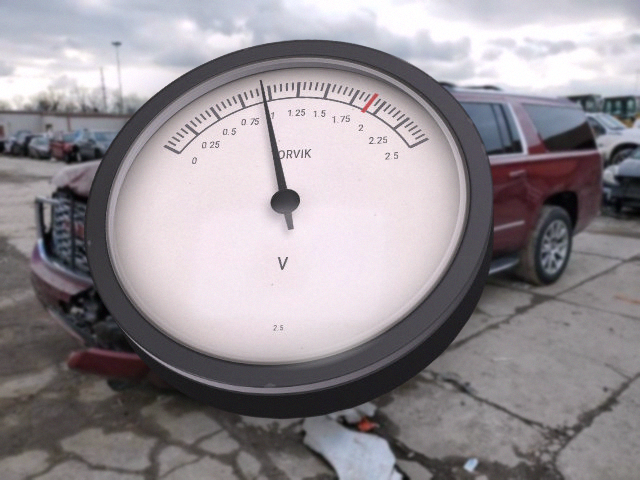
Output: V 0.95
